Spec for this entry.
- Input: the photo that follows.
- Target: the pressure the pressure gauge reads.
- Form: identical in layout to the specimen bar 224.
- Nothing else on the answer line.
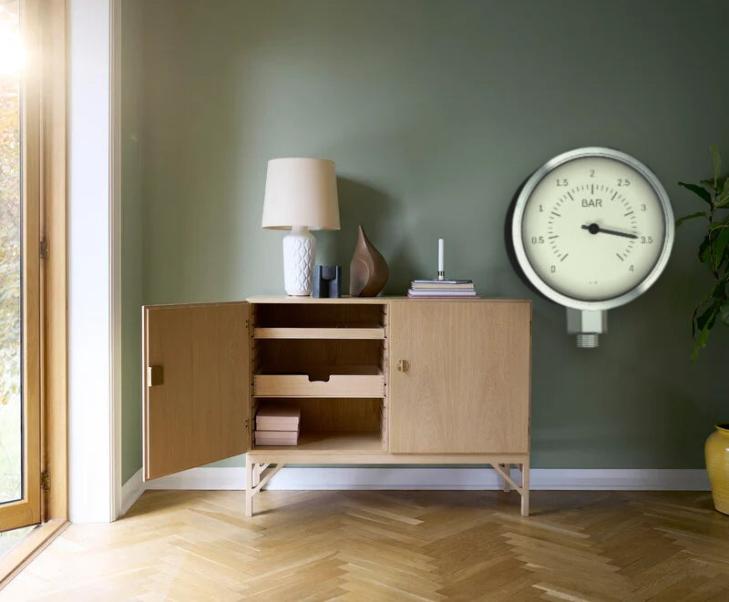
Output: bar 3.5
